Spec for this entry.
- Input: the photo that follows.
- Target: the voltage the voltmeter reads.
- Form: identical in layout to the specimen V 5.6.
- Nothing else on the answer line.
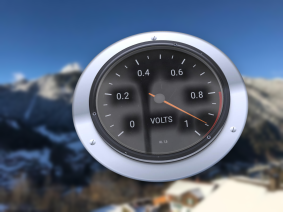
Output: V 0.95
